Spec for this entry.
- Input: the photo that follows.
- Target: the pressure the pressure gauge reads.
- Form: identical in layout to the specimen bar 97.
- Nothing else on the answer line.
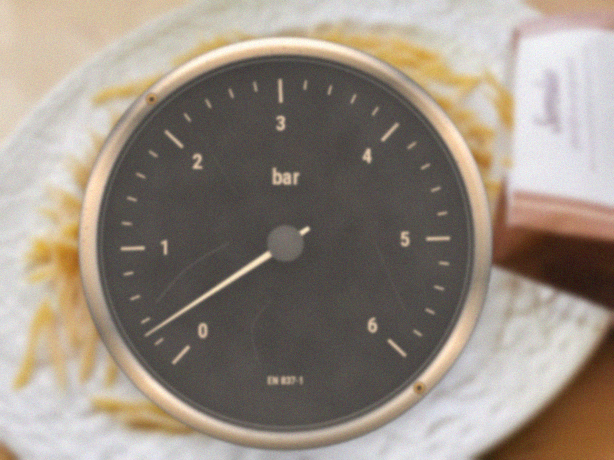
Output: bar 0.3
